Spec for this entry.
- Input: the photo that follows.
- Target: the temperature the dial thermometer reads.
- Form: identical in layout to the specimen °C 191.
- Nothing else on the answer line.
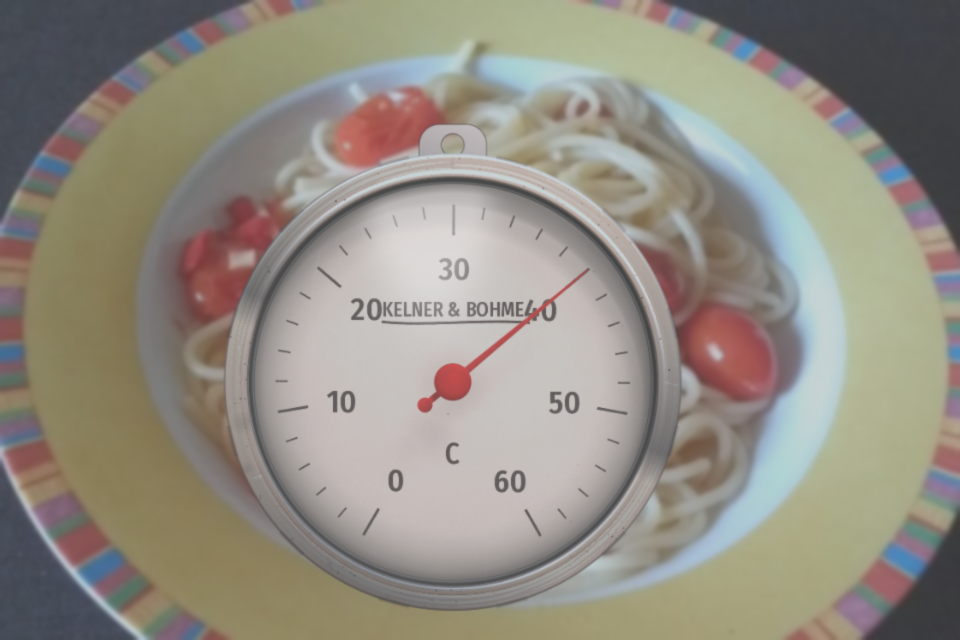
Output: °C 40
